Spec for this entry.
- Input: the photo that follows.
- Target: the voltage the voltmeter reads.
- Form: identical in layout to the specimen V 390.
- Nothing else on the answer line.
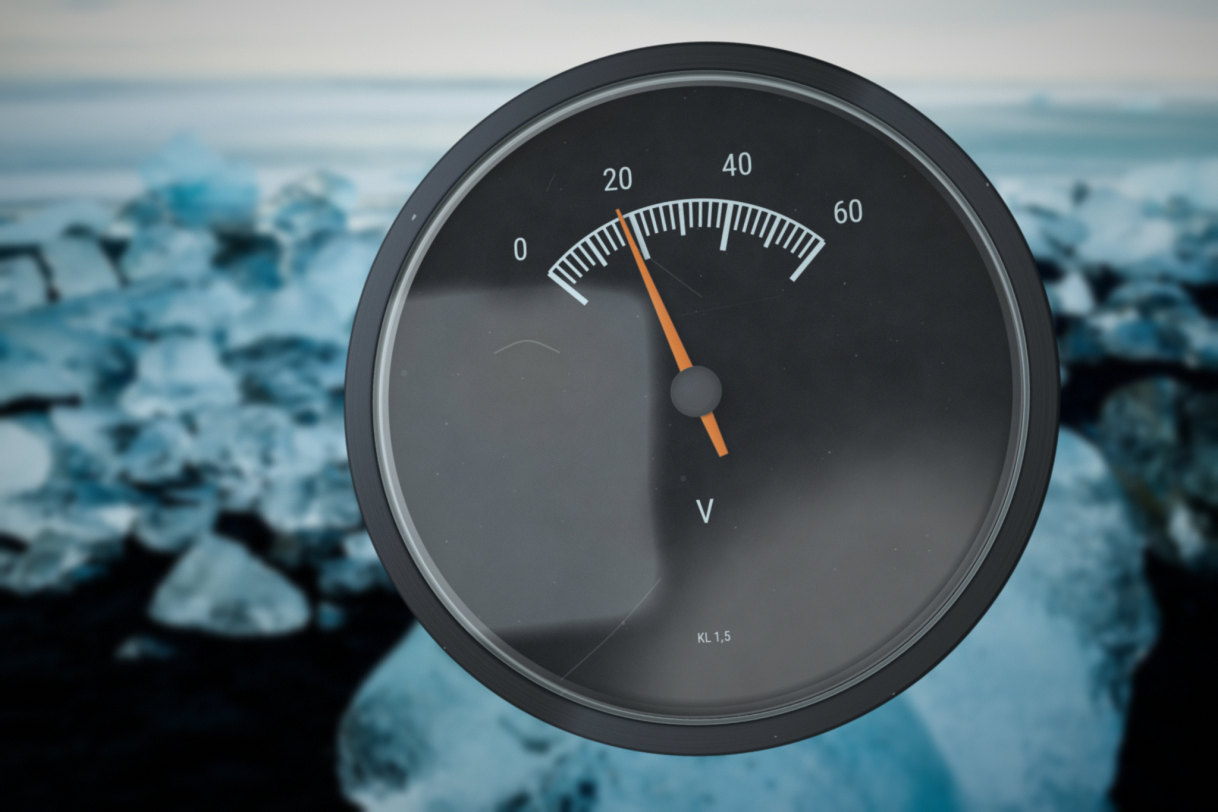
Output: V 18
